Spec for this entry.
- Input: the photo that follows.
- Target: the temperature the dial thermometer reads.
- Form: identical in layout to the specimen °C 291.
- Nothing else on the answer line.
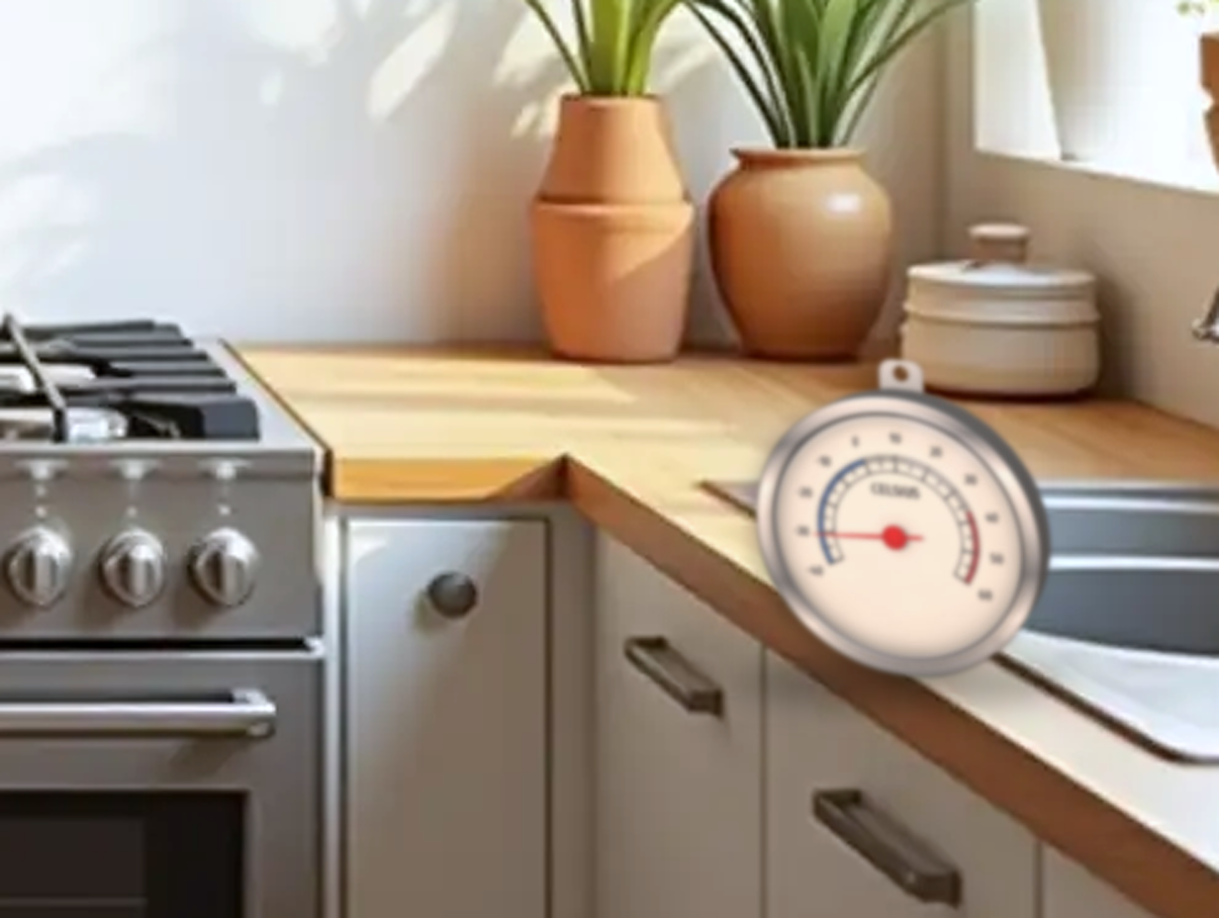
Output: °C -30
